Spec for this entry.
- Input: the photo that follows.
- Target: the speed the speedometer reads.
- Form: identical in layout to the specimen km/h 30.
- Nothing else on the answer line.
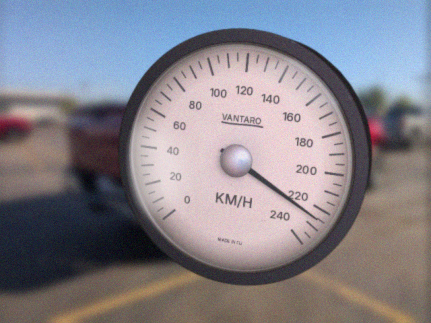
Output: km/h 225
